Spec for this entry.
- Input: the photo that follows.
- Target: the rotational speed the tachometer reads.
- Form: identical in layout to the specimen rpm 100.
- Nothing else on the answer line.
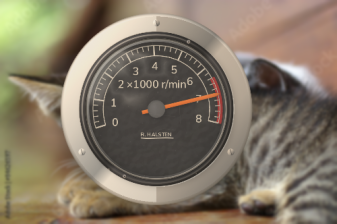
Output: rpm 7000
